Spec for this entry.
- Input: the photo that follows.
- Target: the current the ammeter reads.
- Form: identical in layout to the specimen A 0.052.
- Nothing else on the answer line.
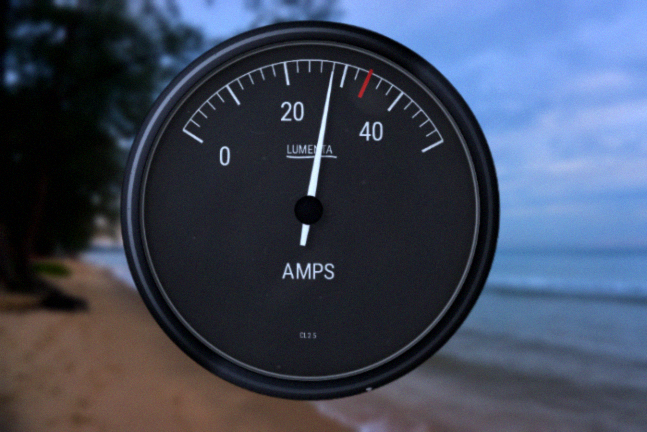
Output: A 28
